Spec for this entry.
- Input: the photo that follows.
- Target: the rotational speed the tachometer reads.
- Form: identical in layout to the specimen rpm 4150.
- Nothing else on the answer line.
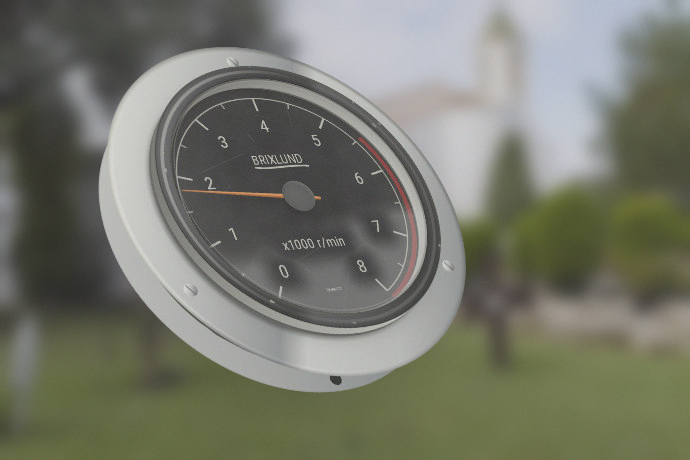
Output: rpm 1750
